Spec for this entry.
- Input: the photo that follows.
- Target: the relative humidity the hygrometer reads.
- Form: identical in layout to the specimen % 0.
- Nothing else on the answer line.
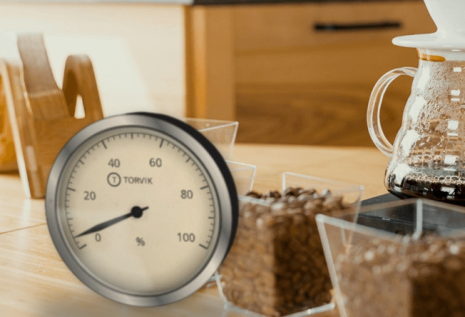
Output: % 4
